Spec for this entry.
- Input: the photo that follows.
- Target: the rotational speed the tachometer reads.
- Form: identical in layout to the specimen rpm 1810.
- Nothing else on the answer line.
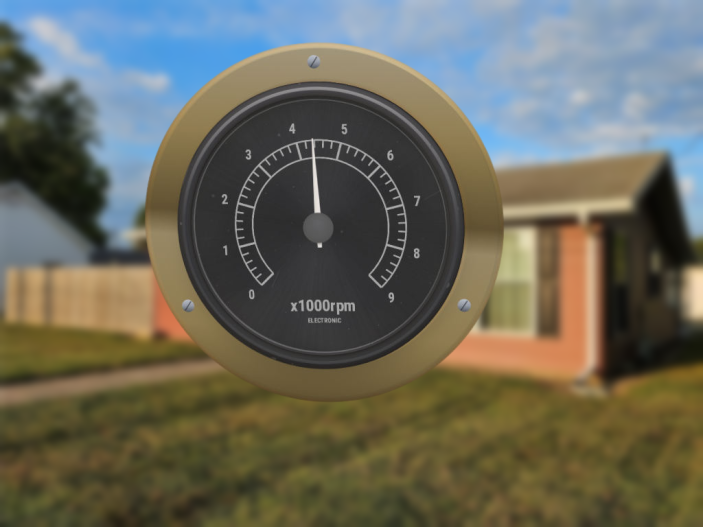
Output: rpm 4400
